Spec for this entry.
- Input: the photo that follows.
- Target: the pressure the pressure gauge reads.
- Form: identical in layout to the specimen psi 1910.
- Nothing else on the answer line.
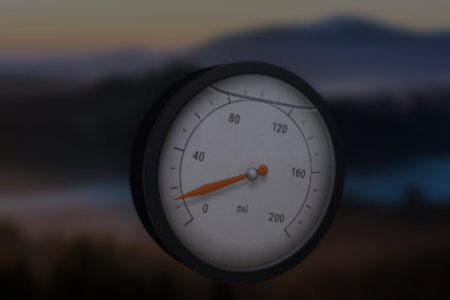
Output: psi 15
